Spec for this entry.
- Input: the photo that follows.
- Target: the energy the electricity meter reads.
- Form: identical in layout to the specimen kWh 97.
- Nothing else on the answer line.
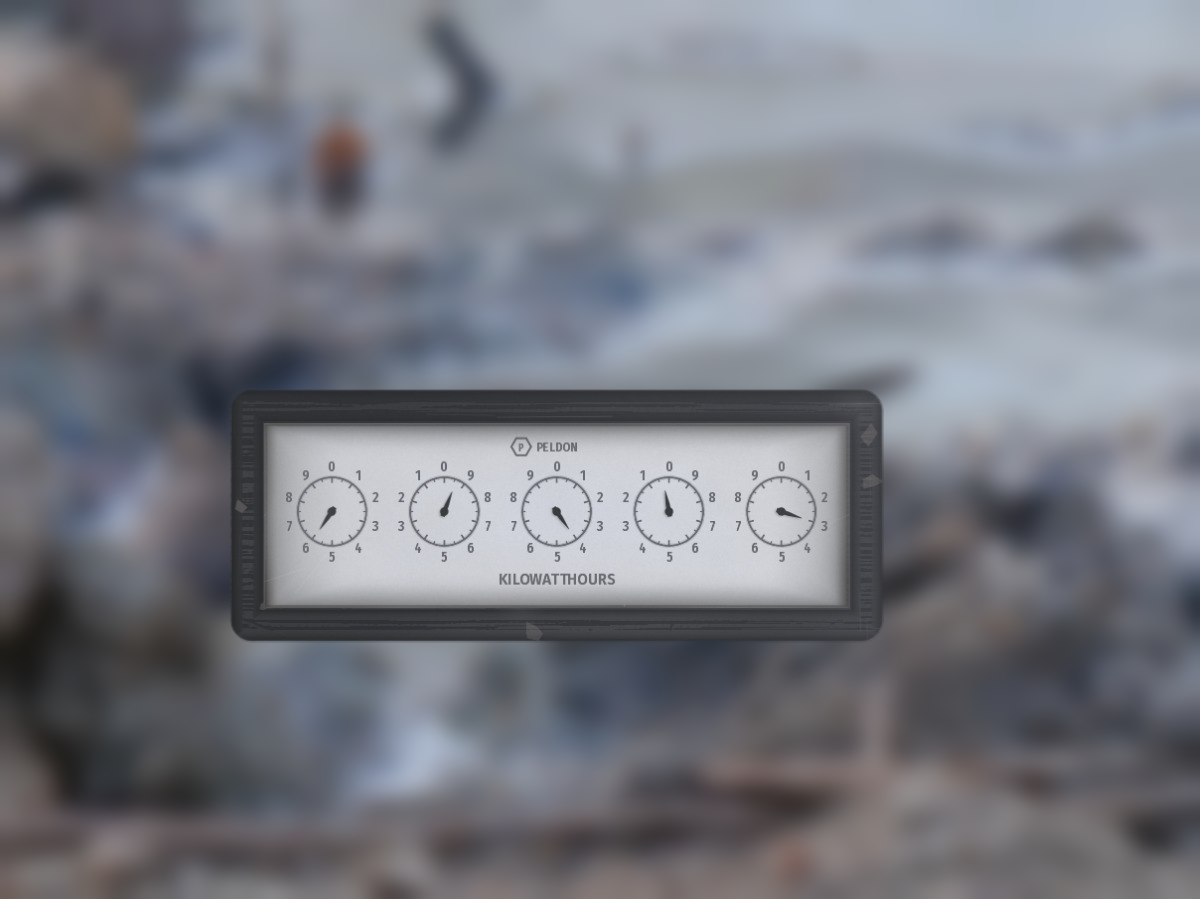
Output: kWh 59403
